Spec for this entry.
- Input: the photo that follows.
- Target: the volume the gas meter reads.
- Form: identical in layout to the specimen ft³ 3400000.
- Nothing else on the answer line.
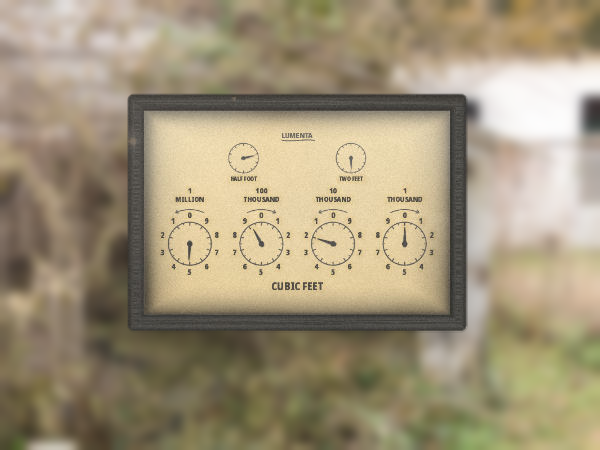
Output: ft³ 492000
